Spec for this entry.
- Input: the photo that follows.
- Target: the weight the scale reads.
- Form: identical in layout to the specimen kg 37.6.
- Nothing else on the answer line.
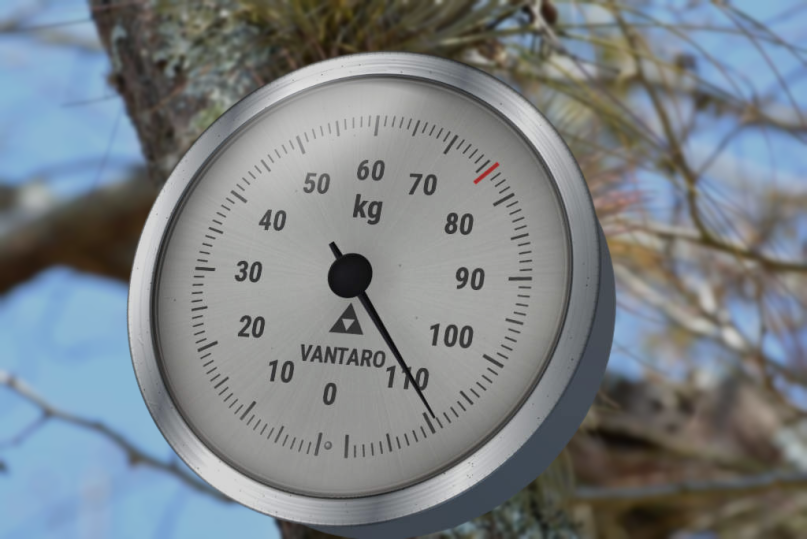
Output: kg 109
